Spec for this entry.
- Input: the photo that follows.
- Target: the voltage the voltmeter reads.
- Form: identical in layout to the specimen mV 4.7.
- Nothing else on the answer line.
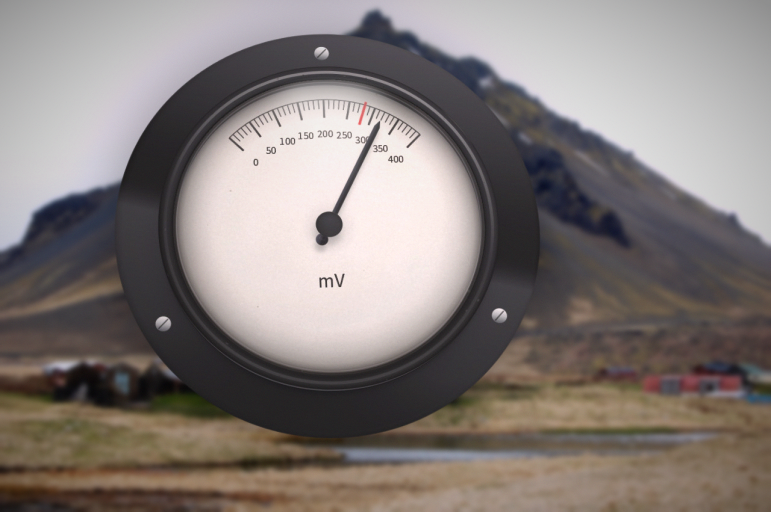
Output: mV 320
